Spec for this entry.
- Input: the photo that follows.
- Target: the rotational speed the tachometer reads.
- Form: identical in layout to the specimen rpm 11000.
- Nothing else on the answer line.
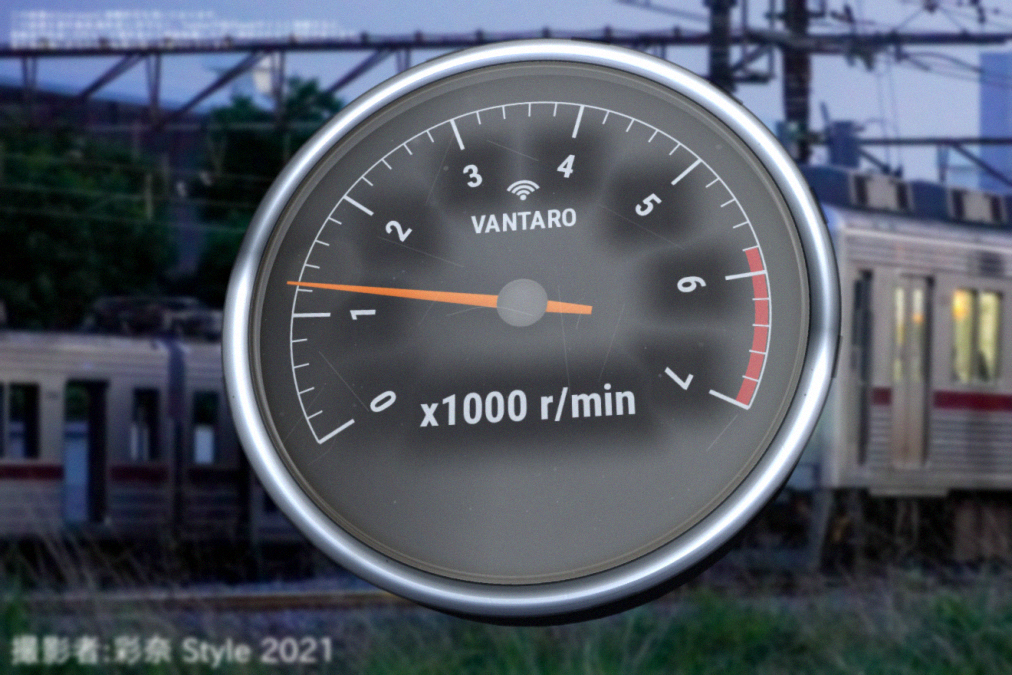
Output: rpm 1200
